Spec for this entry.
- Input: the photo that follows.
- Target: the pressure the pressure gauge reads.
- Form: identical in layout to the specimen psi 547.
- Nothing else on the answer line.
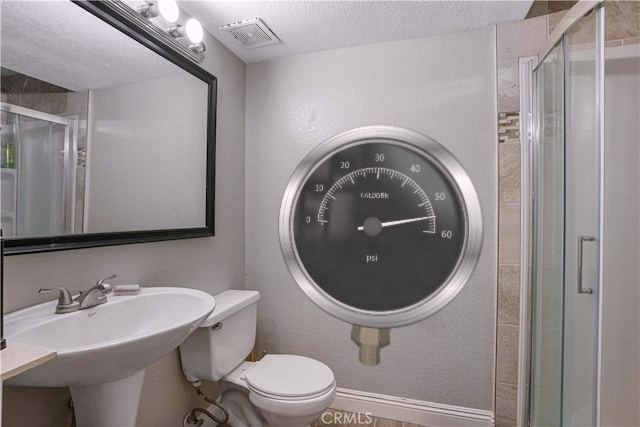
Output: psi 55
